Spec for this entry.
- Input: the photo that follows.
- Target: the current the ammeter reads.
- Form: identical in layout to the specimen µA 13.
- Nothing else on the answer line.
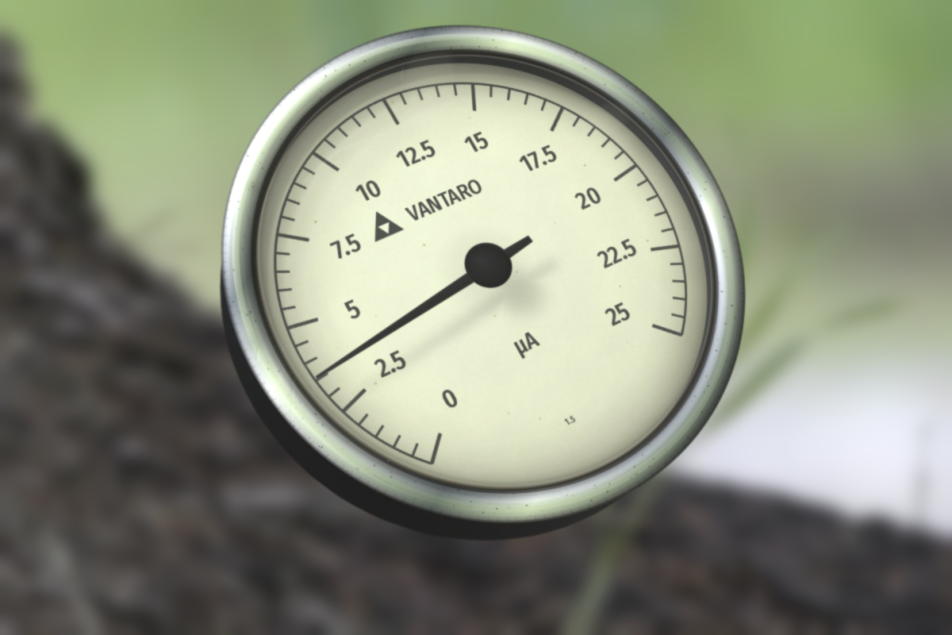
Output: µA 3.5
